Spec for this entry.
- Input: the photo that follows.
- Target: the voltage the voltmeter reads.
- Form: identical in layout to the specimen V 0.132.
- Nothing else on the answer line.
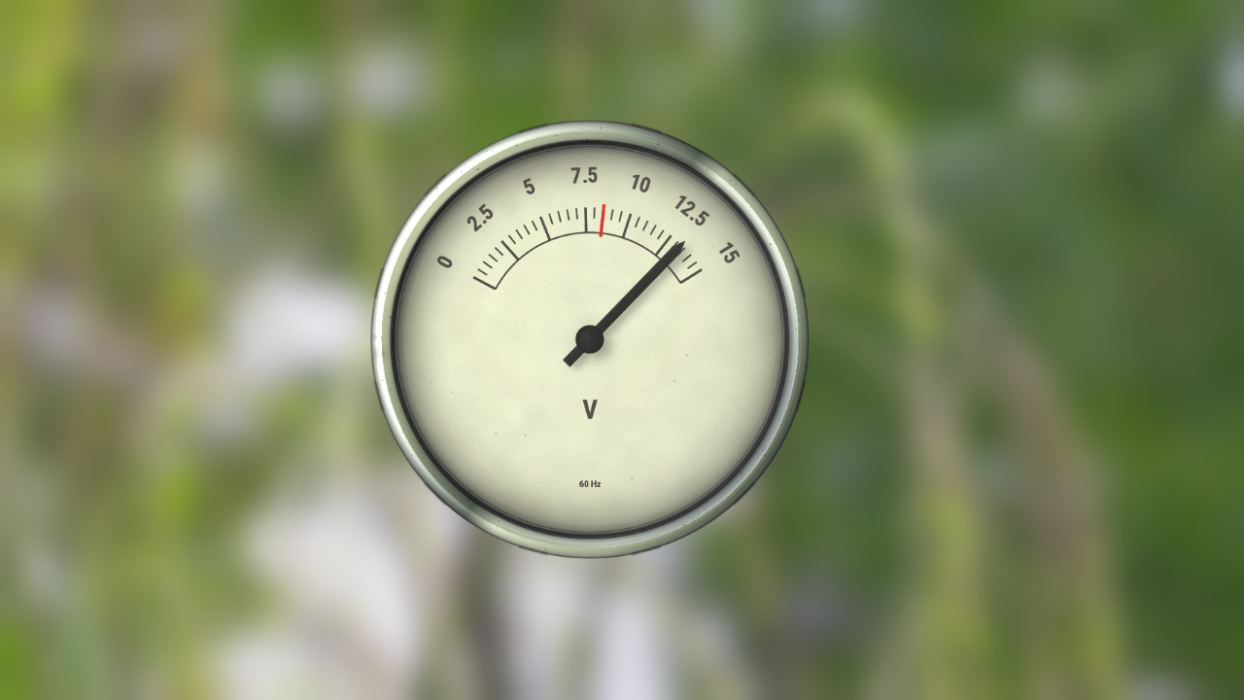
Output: V 13.25
